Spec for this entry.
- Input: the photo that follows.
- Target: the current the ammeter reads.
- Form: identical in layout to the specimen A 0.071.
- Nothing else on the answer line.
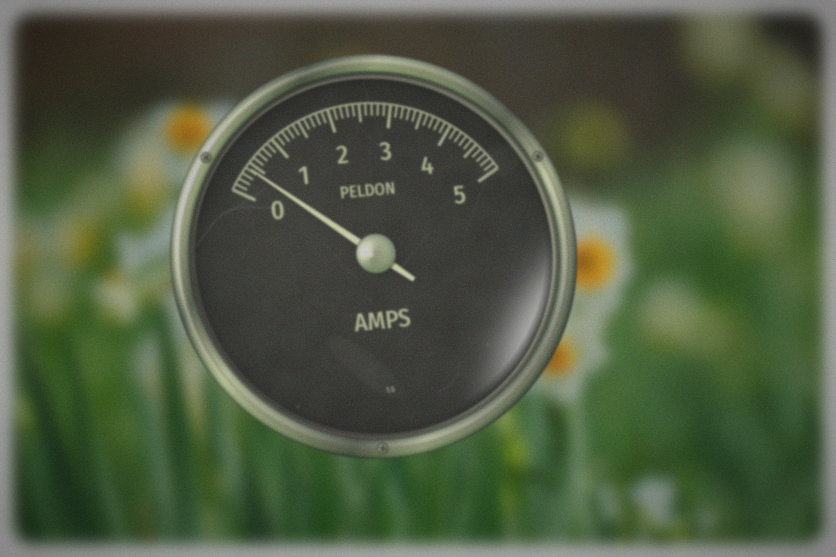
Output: A 0.4
